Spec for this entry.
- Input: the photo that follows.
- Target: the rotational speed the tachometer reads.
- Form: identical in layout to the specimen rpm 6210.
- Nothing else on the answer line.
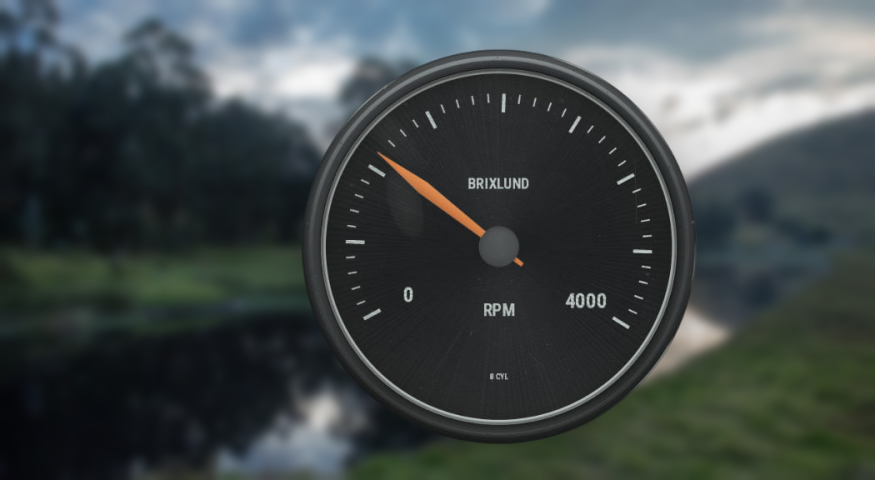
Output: rpm 1100
